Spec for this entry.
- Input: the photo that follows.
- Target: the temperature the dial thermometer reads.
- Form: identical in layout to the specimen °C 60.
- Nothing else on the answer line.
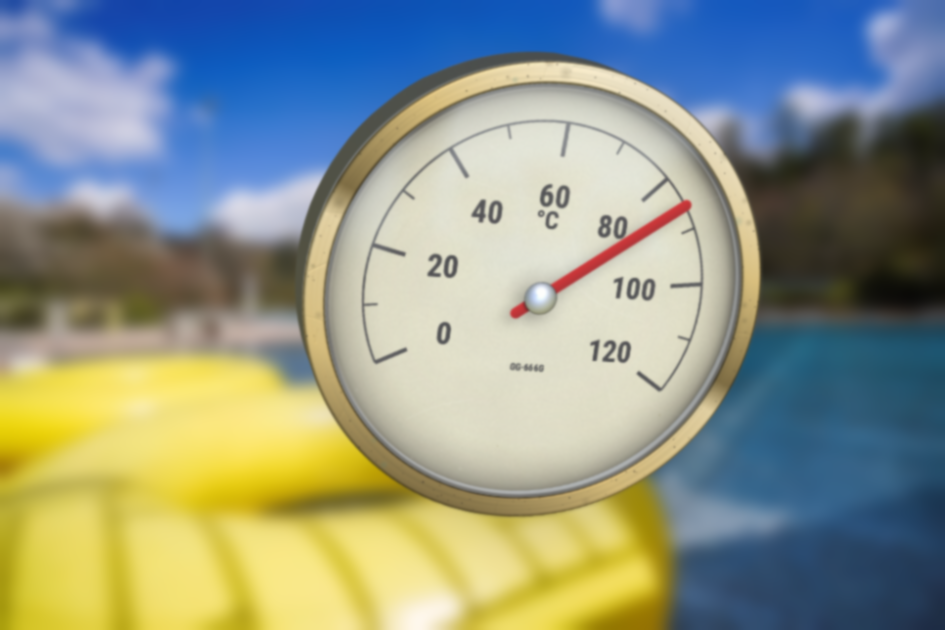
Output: °C 85
